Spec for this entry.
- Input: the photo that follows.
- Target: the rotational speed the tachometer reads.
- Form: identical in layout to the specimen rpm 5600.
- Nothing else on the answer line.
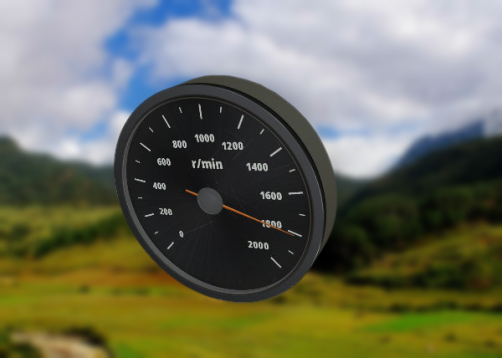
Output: rpm 1800
